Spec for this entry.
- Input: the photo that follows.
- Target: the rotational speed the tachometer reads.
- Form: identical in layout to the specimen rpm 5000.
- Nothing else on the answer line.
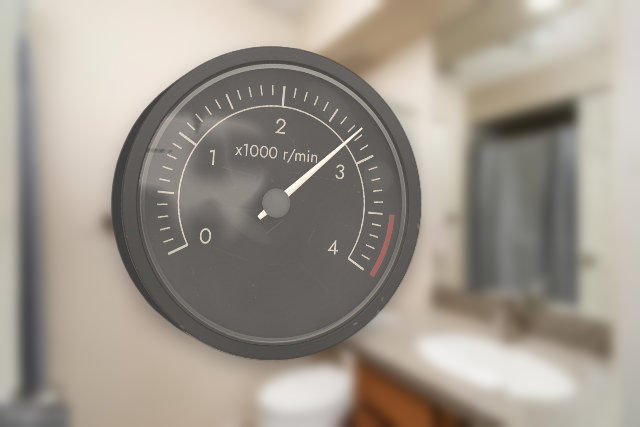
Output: rpm 2750
